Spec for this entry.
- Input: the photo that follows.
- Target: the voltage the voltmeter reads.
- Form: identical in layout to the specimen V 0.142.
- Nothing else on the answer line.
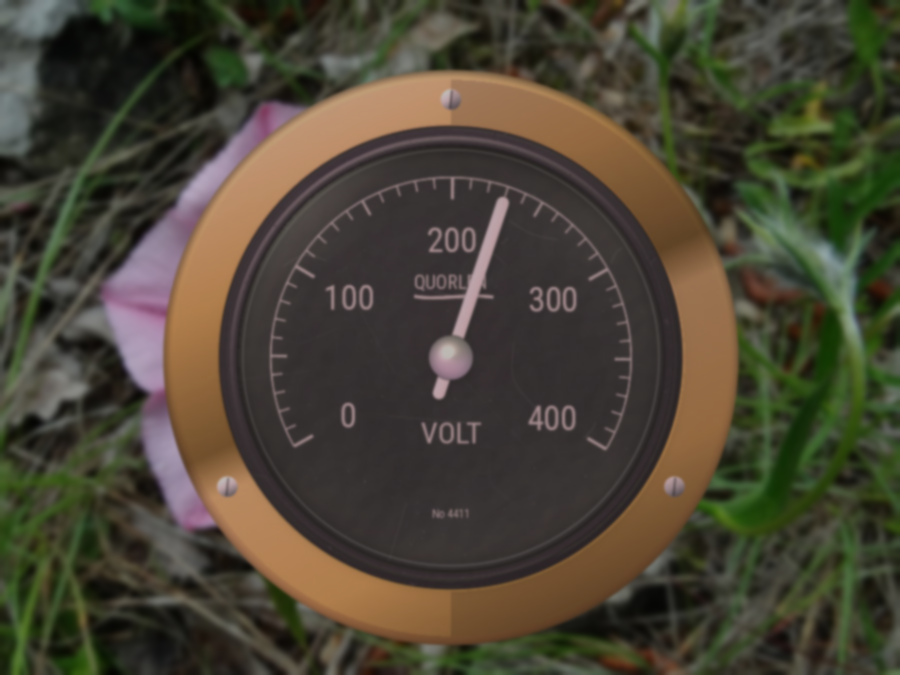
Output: V 230
